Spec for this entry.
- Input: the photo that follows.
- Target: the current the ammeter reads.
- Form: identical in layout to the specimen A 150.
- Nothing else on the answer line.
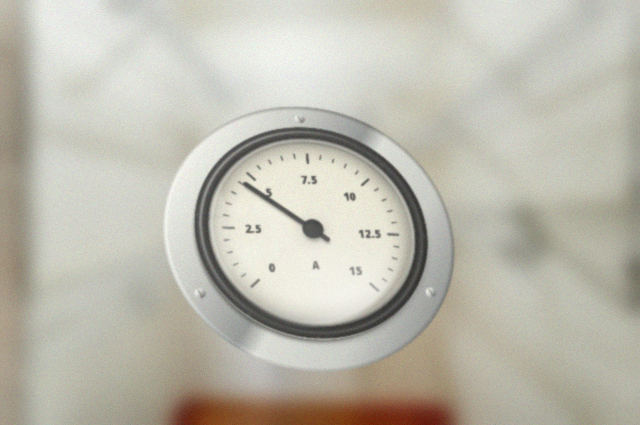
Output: A 4.5
